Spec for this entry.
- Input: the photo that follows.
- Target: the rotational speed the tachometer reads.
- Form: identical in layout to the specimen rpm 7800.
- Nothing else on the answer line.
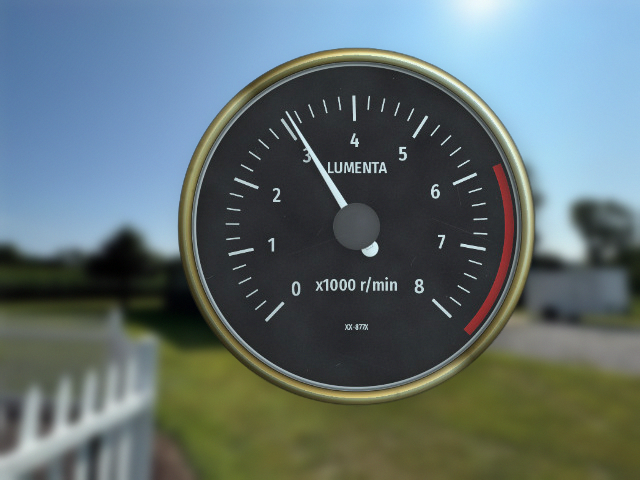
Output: rpm 3100
